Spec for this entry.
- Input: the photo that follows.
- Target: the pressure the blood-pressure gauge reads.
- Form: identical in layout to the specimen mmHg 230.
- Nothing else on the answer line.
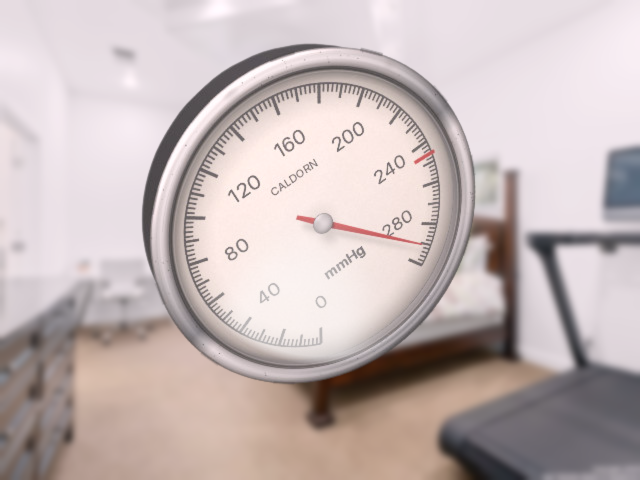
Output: mmHg 290
